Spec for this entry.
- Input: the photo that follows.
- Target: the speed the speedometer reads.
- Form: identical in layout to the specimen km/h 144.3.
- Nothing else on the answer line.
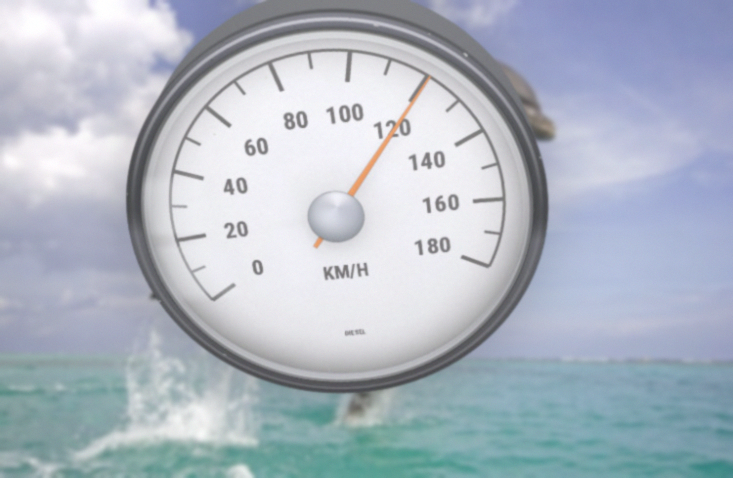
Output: km/h 120
